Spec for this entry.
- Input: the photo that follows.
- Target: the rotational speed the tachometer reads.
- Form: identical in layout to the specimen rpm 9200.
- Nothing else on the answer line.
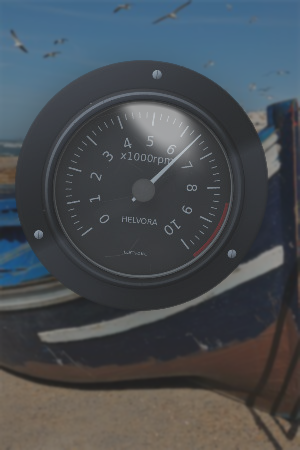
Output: rpm 6400
